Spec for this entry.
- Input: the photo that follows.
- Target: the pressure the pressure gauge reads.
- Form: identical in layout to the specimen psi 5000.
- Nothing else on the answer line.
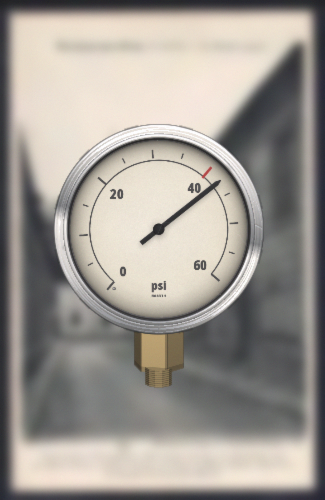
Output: psi 42.5
